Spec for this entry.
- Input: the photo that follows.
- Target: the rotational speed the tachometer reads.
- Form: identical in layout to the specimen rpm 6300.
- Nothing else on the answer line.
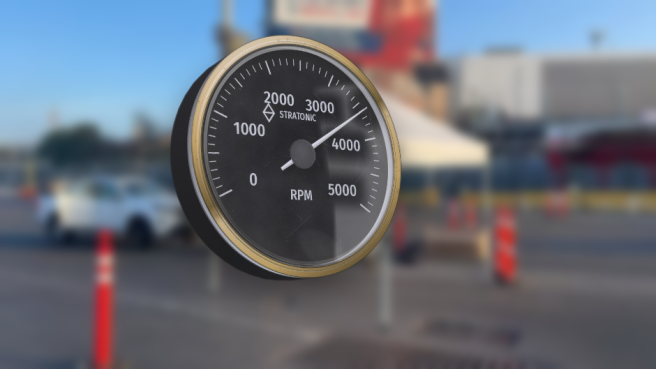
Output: rpm 3600
